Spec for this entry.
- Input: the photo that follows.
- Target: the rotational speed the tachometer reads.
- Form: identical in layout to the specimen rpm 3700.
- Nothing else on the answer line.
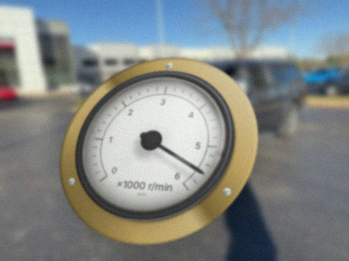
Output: rpm 5600
